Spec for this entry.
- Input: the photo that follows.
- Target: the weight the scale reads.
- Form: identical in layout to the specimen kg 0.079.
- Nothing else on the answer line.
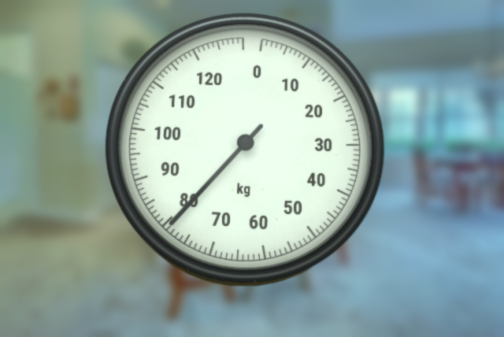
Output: kg 79
